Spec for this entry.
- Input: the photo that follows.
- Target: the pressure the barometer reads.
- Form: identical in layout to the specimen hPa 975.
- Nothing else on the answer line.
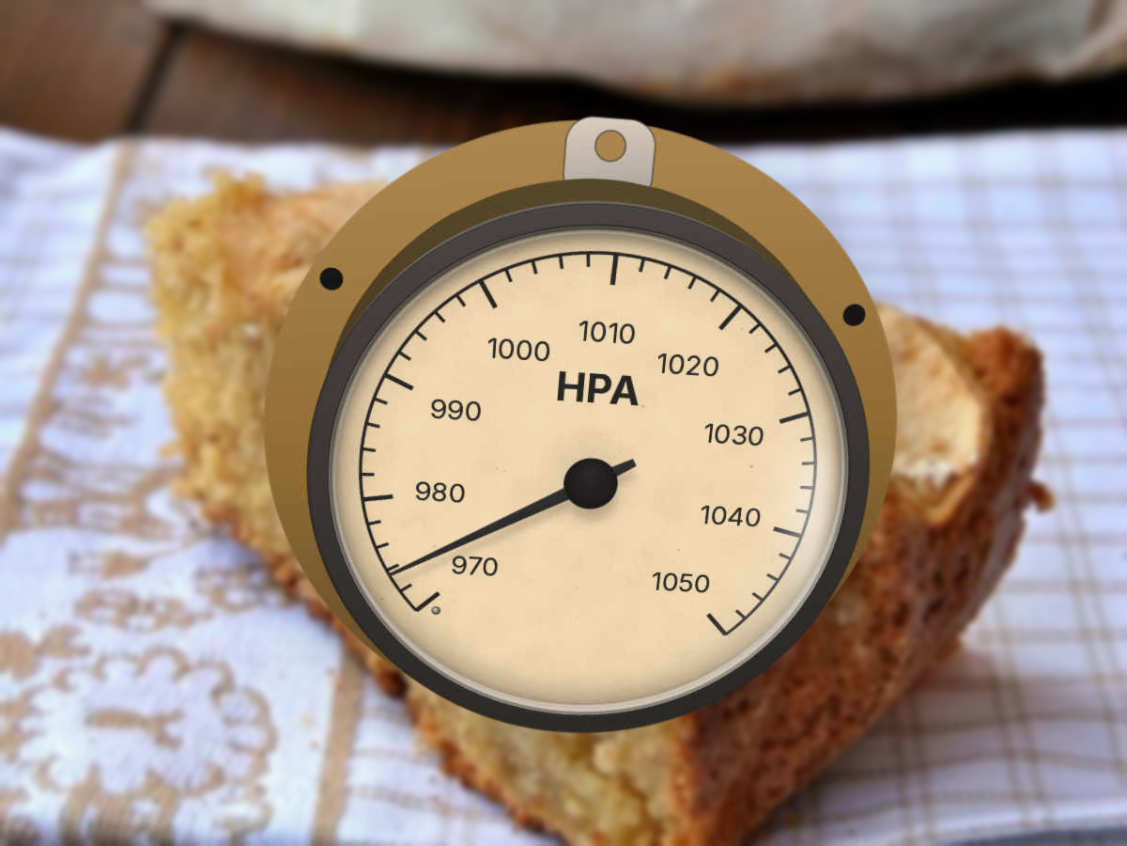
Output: hPa 974
